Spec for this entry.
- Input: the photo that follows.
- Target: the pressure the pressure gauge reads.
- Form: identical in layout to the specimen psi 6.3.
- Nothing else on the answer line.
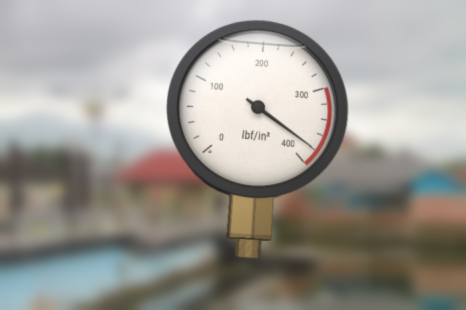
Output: psi 380
